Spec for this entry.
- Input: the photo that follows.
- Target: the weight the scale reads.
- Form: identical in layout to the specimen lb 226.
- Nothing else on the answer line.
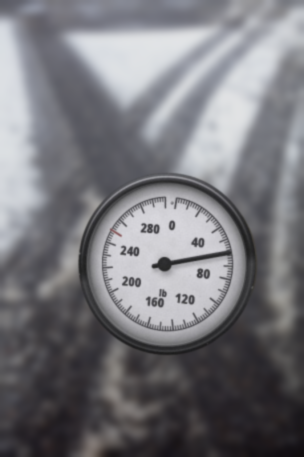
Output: lb 60
